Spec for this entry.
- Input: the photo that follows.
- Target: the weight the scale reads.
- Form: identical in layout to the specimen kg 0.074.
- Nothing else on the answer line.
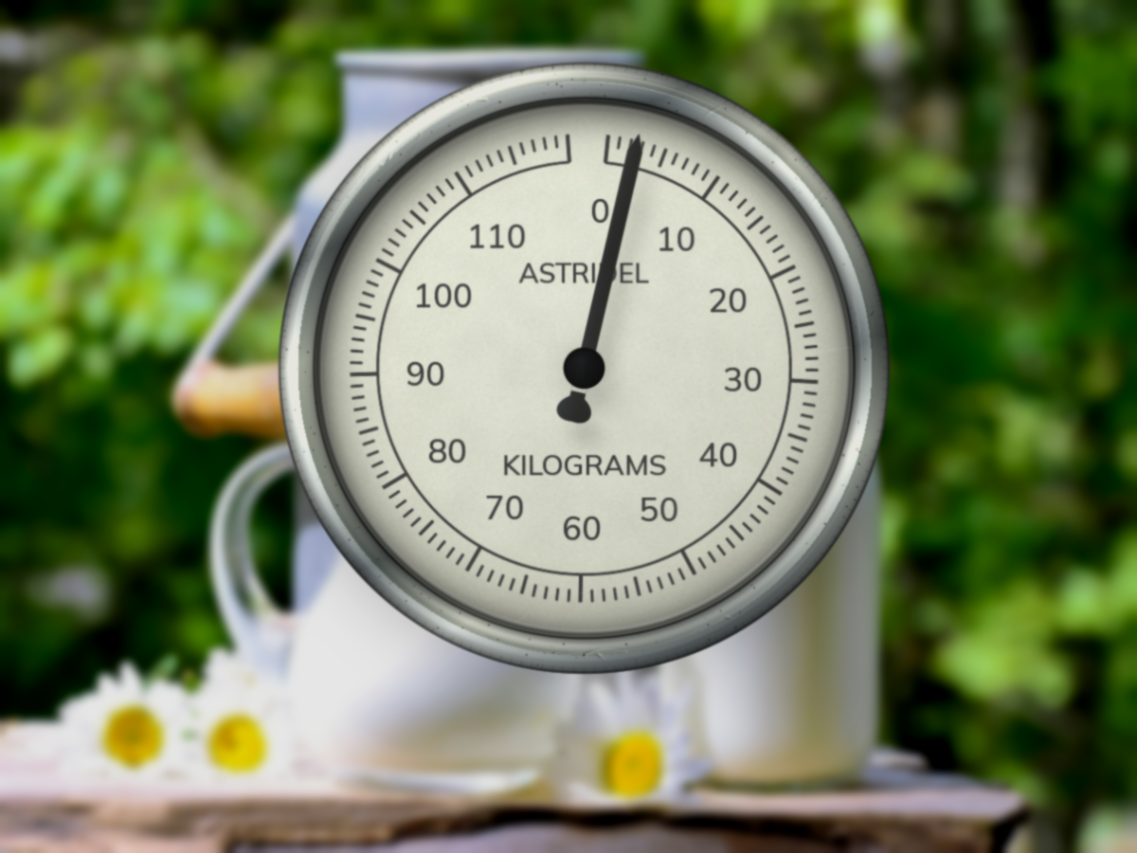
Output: kg 2.5
